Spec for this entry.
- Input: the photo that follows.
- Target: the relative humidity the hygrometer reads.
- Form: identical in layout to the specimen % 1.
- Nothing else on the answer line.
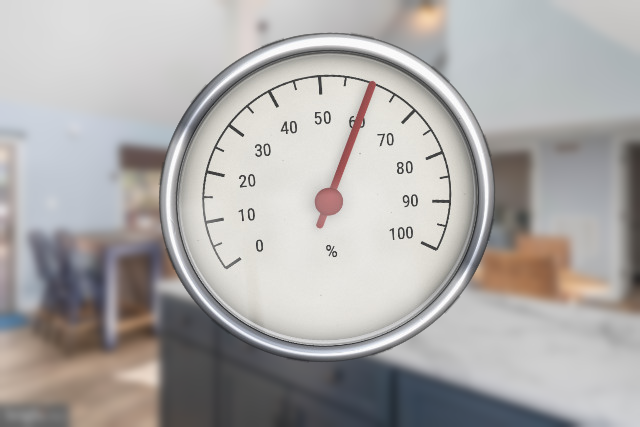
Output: % 60
